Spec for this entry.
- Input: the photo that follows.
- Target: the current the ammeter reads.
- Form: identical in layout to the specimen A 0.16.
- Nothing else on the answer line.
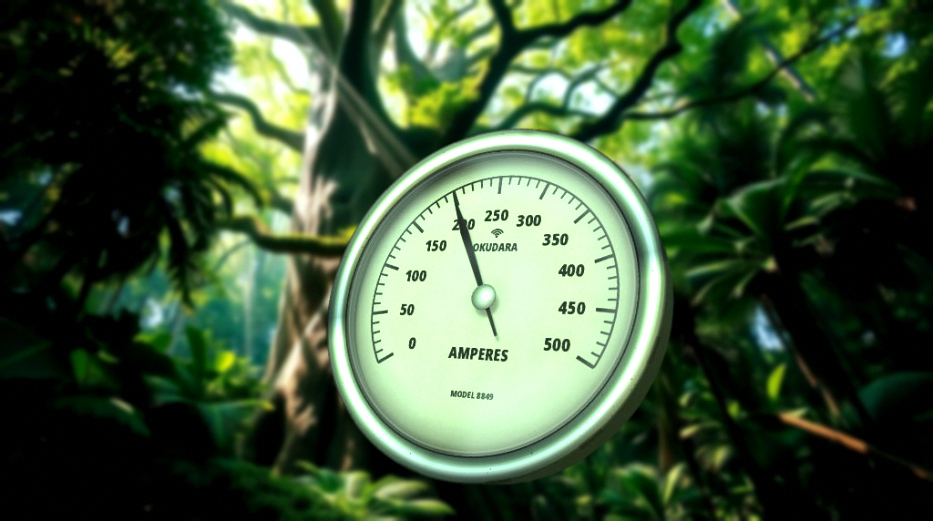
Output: A 200
